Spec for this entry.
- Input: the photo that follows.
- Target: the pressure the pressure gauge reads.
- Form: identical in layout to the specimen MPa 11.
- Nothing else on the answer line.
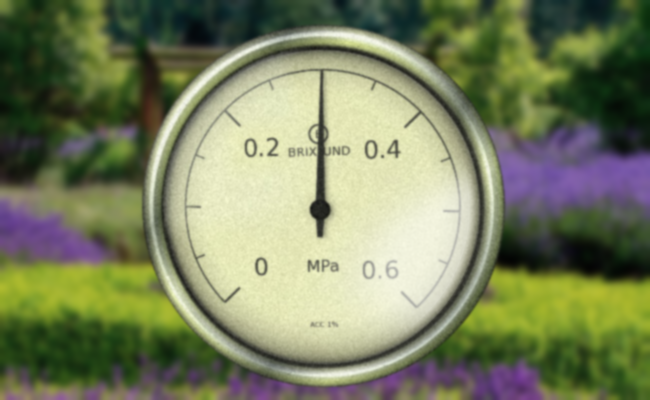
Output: MPa 0.3
